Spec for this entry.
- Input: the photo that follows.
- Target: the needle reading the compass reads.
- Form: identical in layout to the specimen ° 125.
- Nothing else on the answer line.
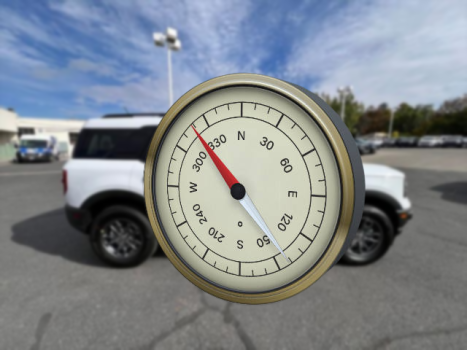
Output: ° 320
